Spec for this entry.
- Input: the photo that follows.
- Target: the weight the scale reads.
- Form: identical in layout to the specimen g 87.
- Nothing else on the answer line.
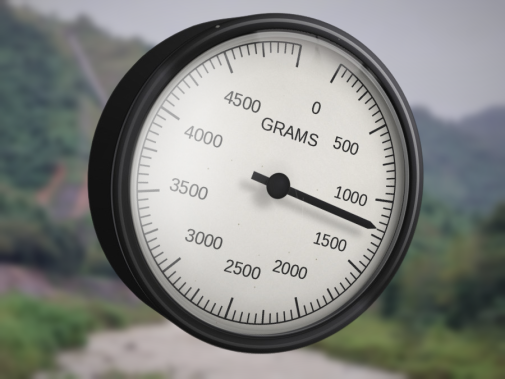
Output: g 1200
